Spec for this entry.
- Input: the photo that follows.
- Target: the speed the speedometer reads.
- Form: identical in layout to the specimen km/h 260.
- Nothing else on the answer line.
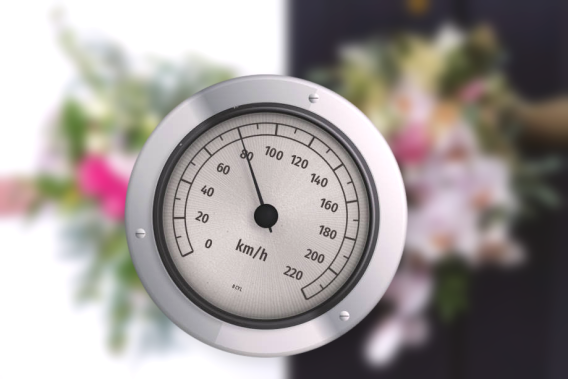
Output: km/h 80
